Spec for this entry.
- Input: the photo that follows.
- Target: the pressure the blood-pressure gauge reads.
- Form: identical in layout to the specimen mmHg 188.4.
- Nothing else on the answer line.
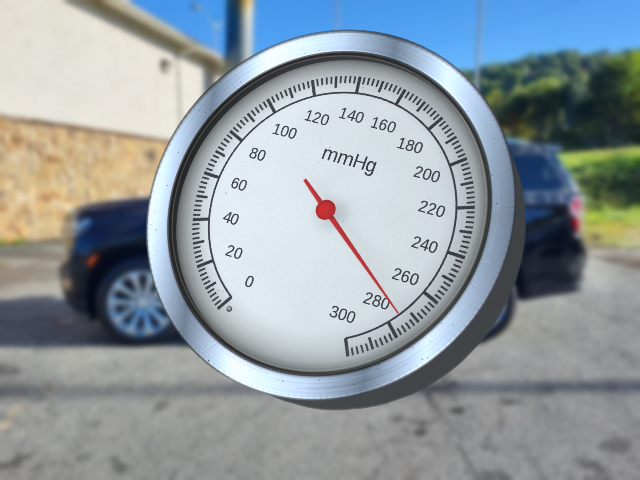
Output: mmHg 274
